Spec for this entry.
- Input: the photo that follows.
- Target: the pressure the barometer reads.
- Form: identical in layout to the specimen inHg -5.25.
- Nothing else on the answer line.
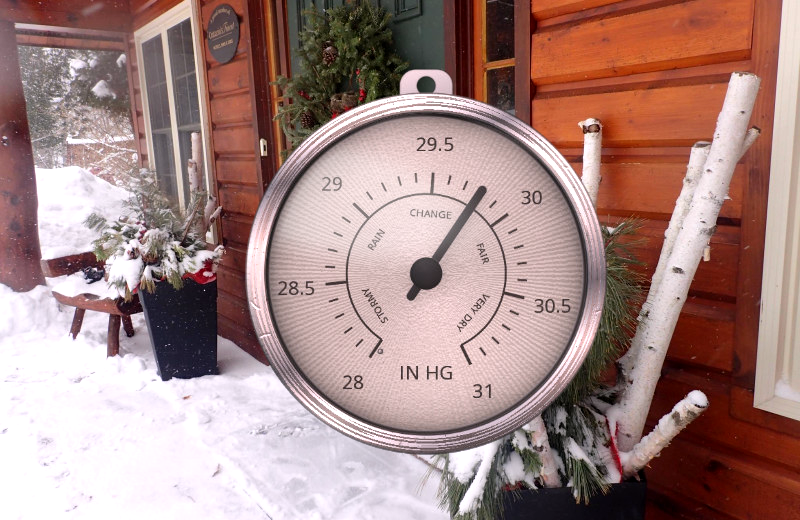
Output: inHg 29.8
